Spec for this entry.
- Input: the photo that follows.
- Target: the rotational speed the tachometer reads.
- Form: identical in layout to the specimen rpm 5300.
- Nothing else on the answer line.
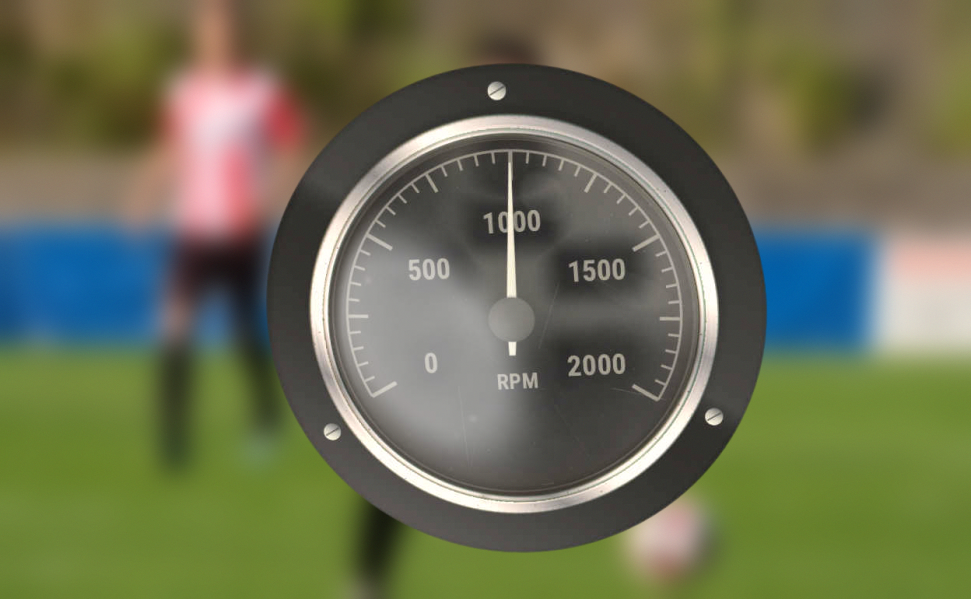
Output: rpm 1000
